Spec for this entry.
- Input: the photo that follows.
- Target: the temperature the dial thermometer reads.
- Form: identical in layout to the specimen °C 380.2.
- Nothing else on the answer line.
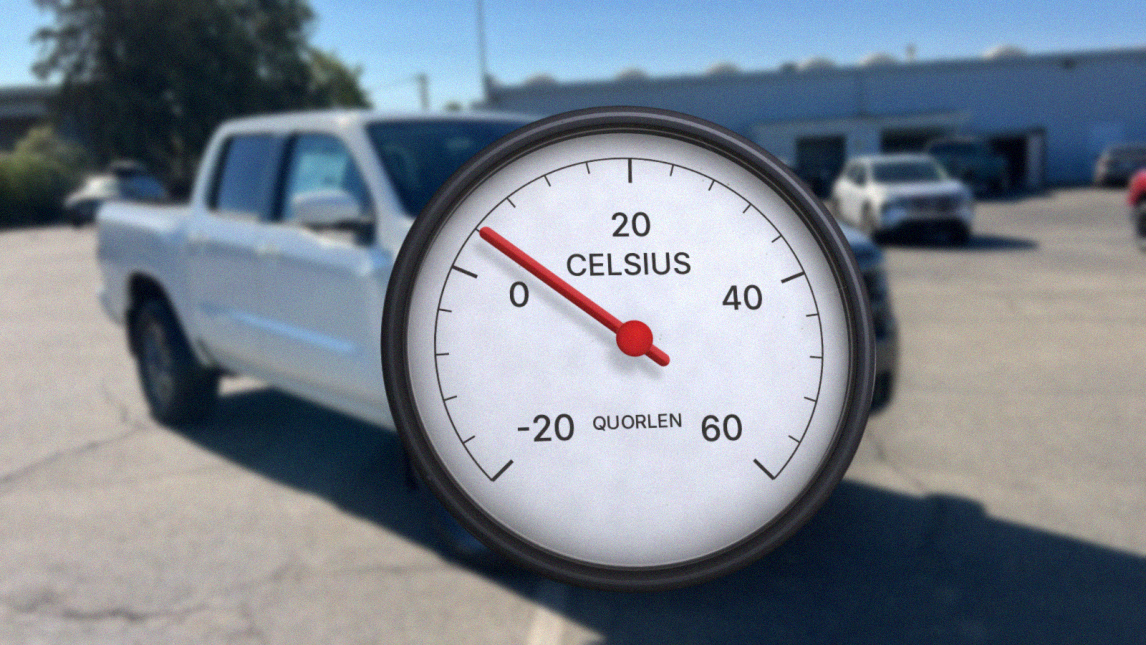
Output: °C 4
